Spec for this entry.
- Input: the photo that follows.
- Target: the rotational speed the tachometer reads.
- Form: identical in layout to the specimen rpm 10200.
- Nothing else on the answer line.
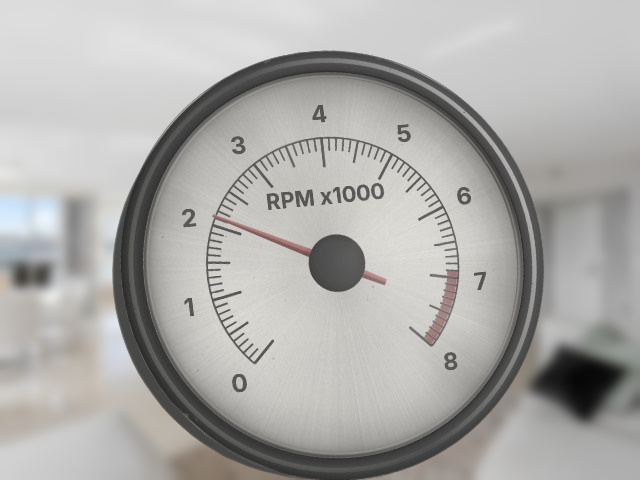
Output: rpm 2100
